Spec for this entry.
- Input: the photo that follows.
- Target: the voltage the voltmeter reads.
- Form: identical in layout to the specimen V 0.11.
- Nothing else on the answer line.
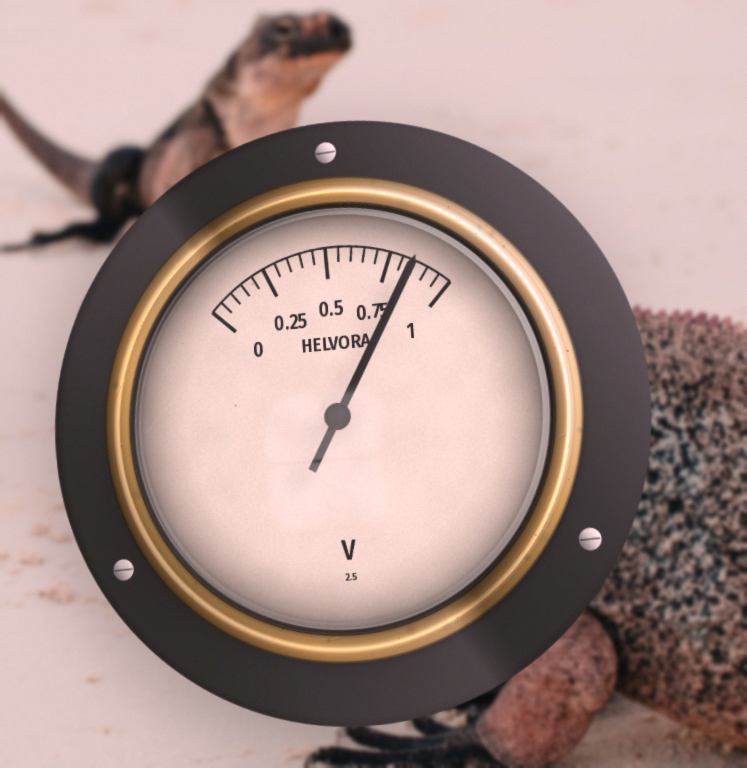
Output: V 0.85
